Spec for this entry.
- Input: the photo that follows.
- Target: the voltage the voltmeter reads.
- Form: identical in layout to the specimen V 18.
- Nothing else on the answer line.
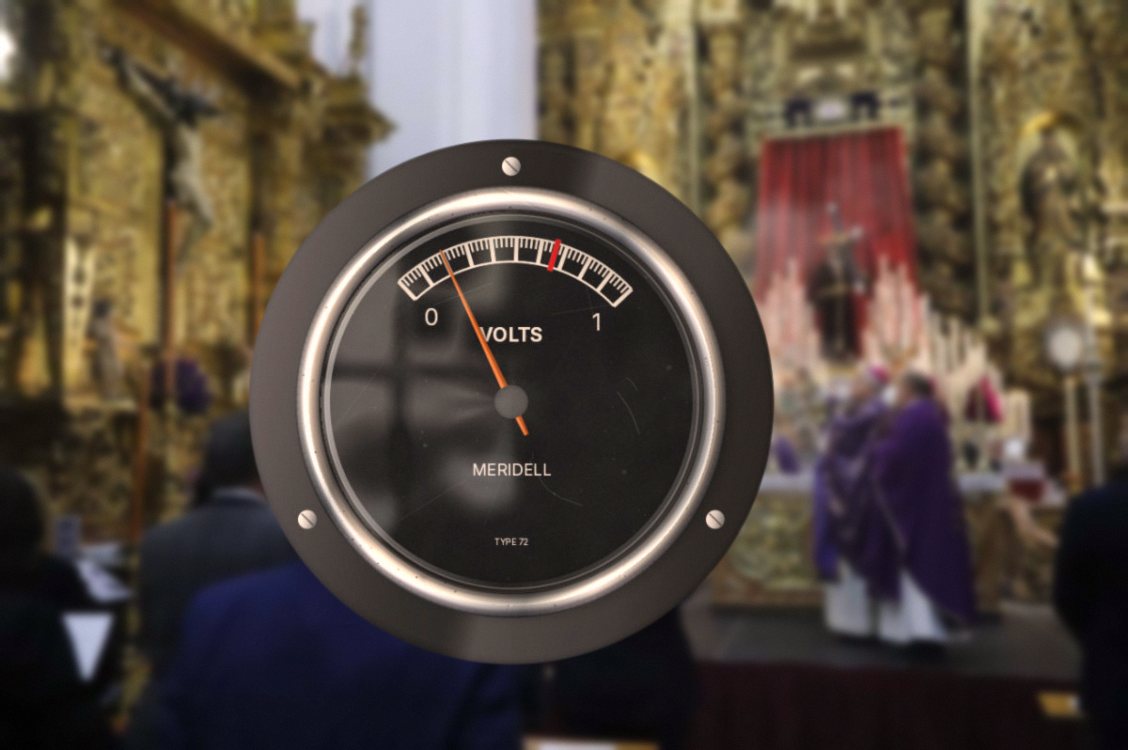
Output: V 0.2
